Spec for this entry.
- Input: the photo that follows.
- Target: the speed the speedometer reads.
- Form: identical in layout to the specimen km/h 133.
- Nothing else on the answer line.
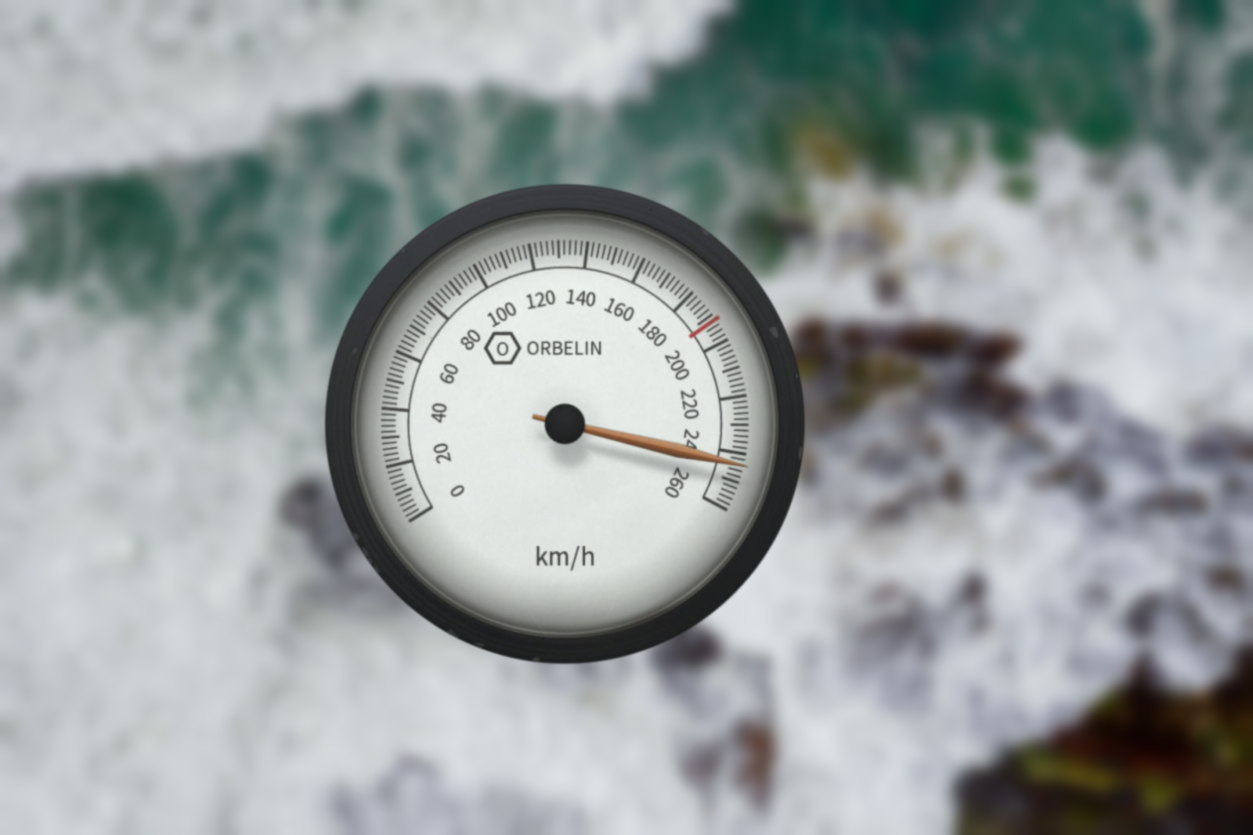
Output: km/h 244
